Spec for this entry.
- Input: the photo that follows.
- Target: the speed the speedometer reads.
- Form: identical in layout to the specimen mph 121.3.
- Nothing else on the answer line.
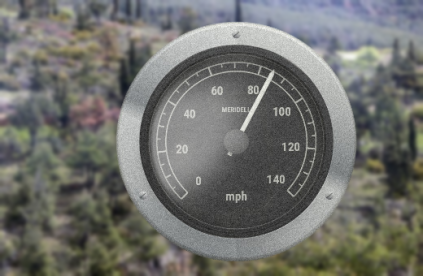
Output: mph 85
